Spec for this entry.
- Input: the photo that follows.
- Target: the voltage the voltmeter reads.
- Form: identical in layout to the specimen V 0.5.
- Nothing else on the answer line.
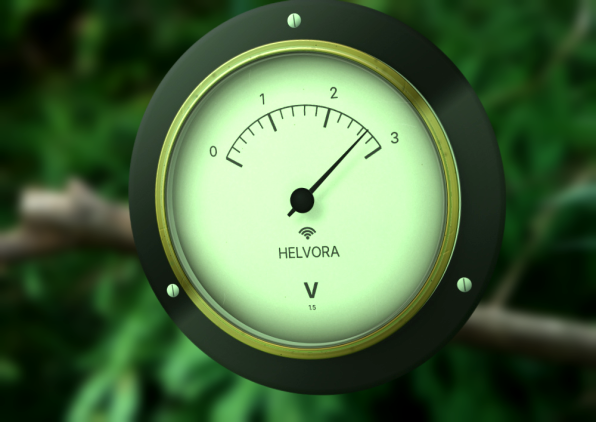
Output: V 2.7
